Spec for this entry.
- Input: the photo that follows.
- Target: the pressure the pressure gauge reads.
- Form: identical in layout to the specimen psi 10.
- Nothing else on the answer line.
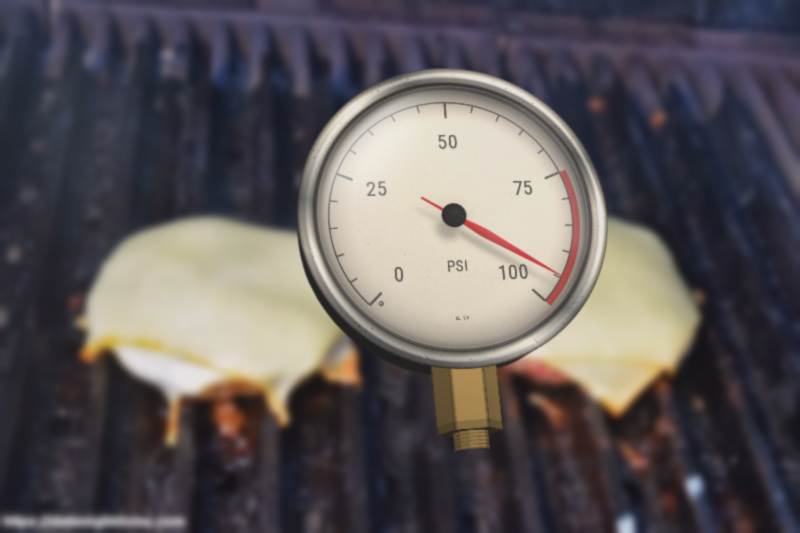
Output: psi 95
